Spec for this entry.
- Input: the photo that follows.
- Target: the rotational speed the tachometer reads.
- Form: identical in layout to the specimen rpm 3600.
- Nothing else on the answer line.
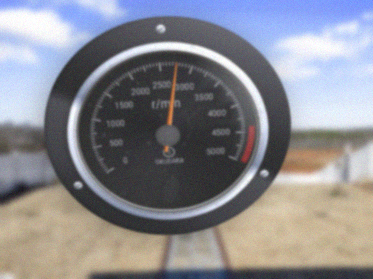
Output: rpm 2750
